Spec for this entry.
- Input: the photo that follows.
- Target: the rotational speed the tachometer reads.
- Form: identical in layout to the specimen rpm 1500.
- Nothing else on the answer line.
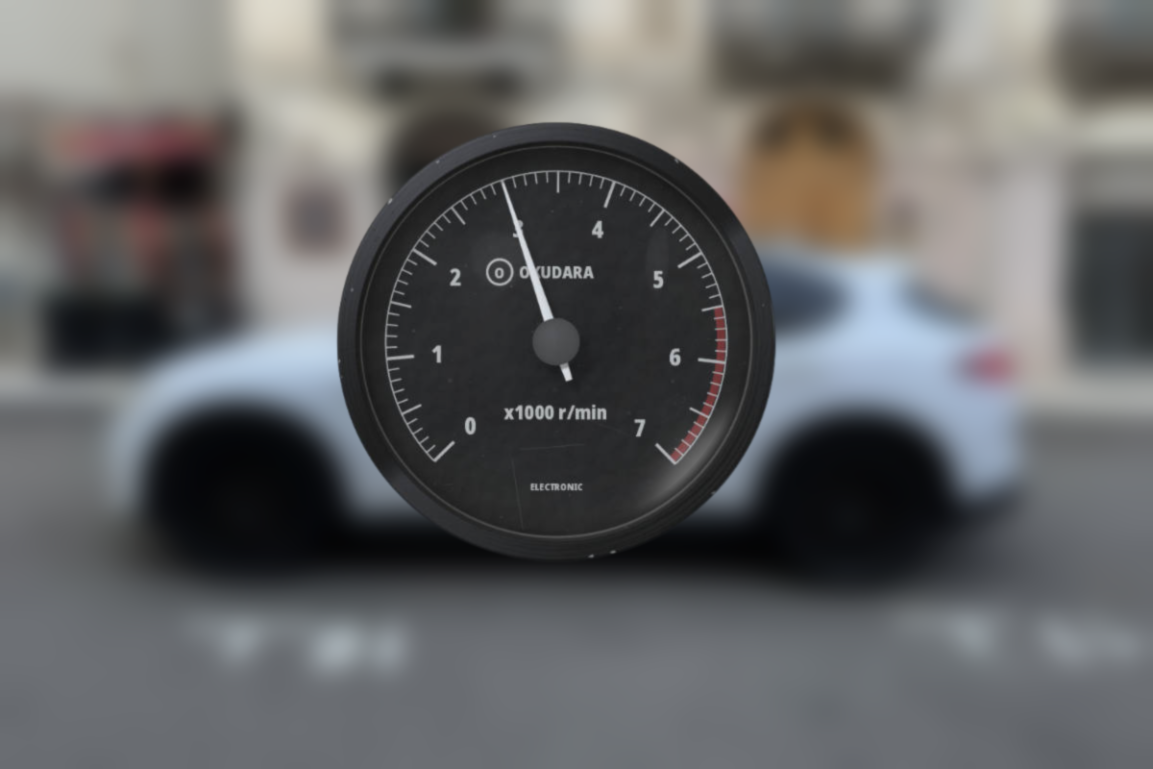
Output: rpm 3000
